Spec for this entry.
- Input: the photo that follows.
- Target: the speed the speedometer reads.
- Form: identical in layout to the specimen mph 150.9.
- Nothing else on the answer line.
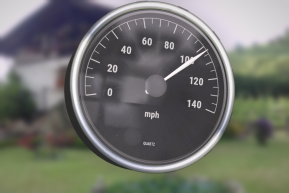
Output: mph 102.5
